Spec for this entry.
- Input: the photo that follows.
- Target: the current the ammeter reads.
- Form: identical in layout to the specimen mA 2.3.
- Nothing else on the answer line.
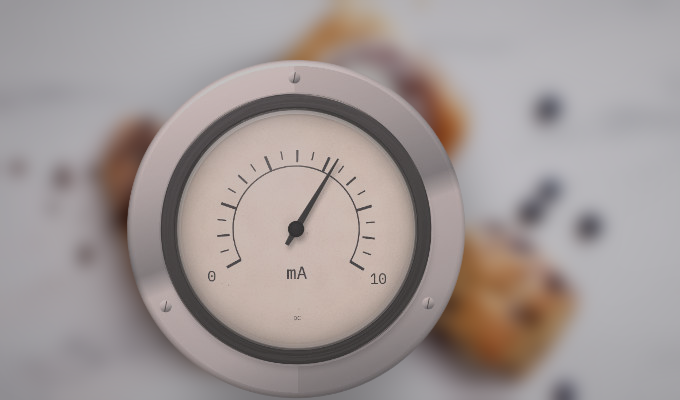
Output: mA 6.25
